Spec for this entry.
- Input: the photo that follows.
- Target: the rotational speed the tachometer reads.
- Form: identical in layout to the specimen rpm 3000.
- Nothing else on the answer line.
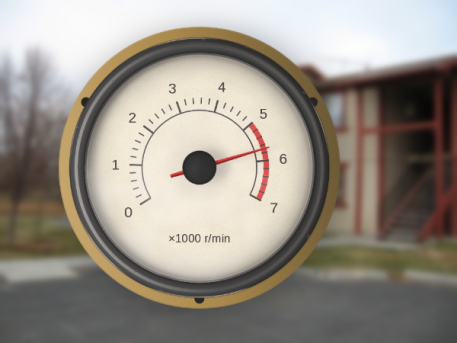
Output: rpm 5700
